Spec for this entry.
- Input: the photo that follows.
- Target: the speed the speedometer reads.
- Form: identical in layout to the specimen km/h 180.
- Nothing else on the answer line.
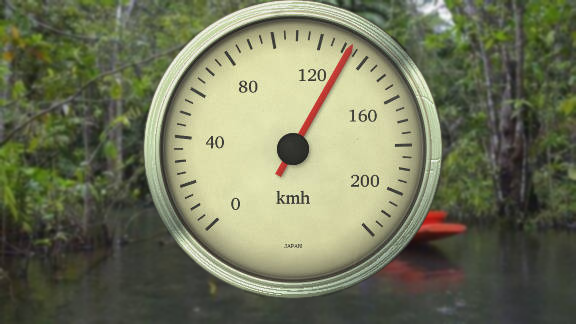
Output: km/h 132.5
